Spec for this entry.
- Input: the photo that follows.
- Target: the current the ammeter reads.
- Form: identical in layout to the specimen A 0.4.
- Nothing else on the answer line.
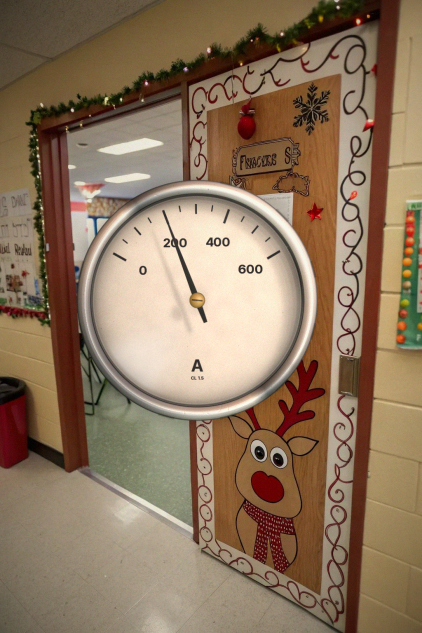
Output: A 200
